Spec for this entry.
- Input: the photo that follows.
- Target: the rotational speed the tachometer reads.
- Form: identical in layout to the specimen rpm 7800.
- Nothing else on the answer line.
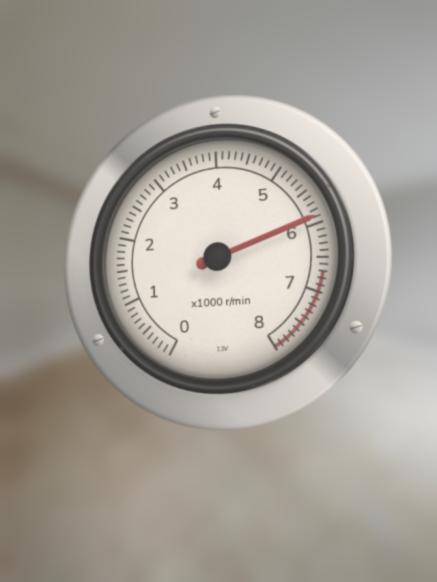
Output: rpm 5900
